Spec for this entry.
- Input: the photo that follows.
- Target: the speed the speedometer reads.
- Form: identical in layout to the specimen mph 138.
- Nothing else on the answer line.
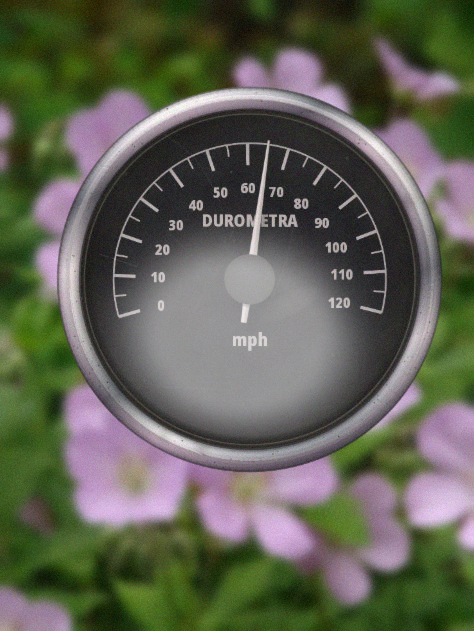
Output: mph 65
